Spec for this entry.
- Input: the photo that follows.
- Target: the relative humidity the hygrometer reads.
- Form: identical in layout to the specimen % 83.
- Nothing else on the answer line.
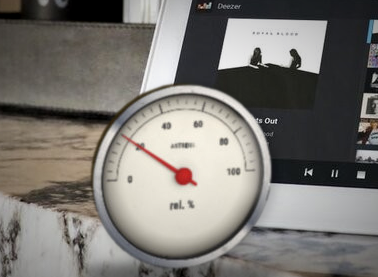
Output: % 20
